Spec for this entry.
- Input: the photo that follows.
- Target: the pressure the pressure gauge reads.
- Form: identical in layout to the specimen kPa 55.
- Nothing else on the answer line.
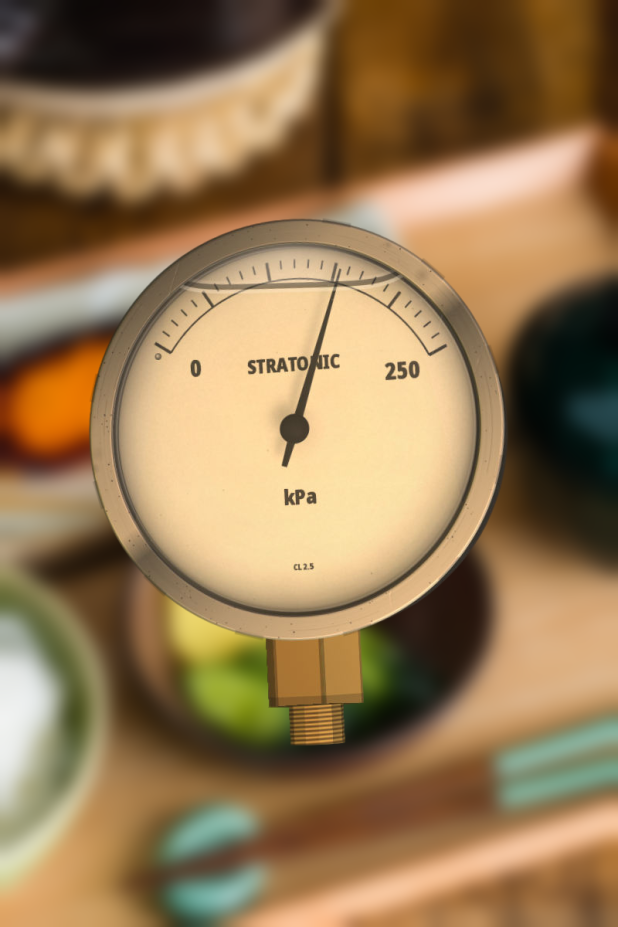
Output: kPa 155
